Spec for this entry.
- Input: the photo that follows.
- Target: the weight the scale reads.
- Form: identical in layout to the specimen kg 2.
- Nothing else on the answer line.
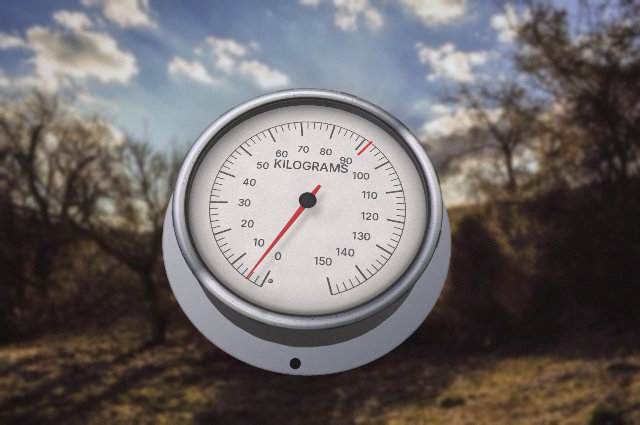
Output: kg 4
